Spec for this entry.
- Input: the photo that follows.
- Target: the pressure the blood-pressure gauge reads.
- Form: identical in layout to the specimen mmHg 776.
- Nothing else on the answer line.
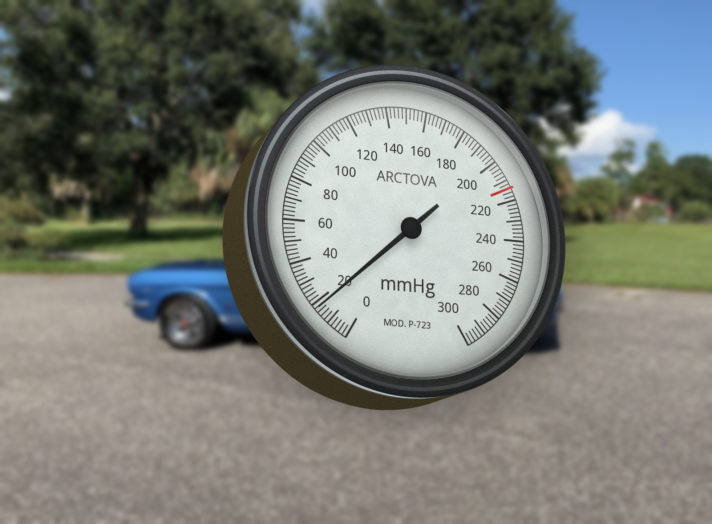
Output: mmHg 18
